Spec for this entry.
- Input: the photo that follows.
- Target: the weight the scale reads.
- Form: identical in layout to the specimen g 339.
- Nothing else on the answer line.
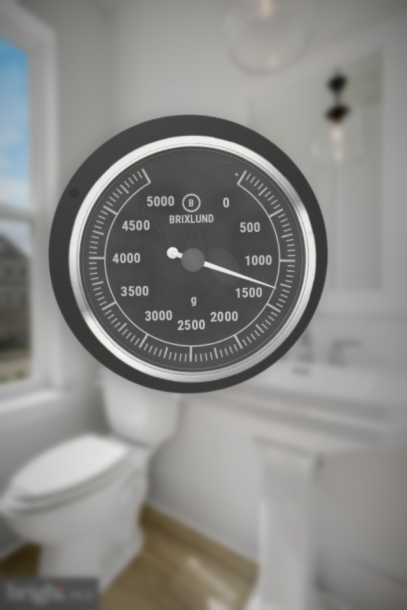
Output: g 1300
